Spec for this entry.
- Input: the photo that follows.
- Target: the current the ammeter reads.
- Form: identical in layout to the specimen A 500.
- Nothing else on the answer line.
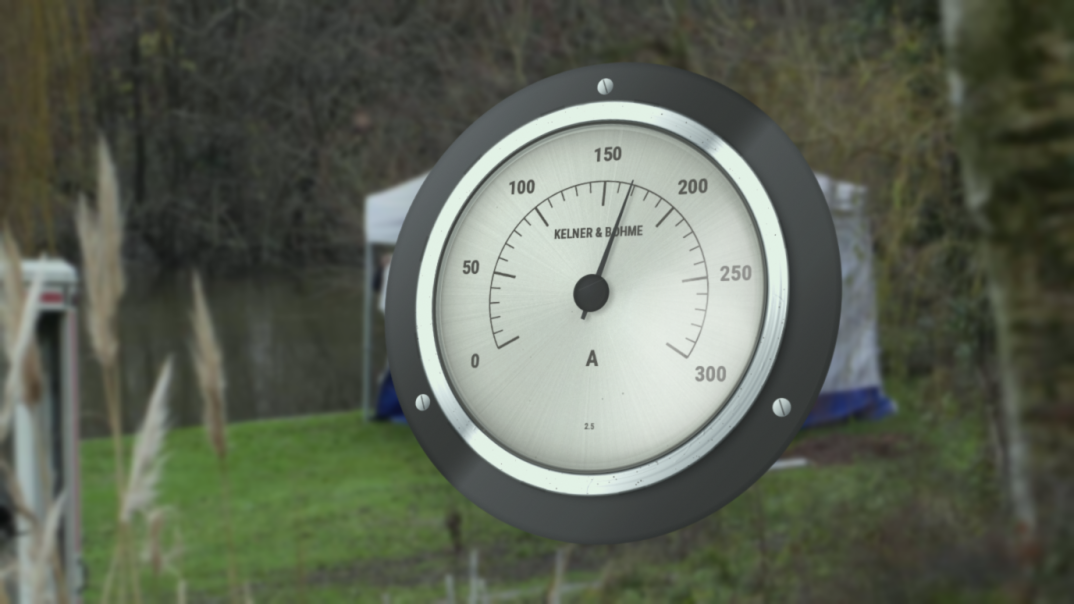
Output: A 170
